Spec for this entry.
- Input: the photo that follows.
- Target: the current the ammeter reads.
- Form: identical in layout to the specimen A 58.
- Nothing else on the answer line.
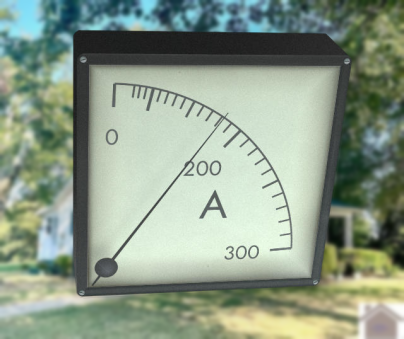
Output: A 180
